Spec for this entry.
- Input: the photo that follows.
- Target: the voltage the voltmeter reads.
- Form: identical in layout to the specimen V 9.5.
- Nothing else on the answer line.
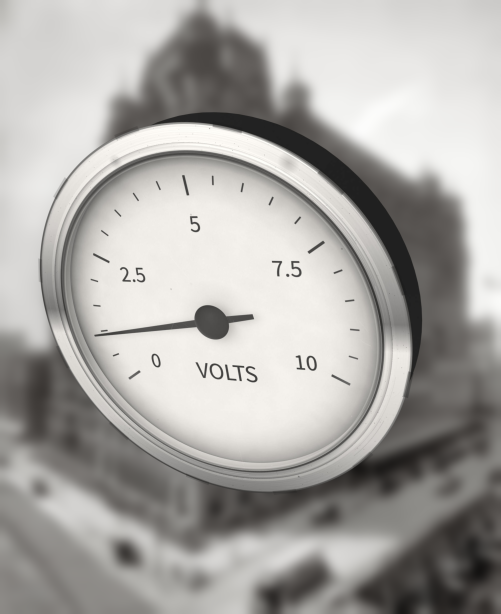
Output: V 1
